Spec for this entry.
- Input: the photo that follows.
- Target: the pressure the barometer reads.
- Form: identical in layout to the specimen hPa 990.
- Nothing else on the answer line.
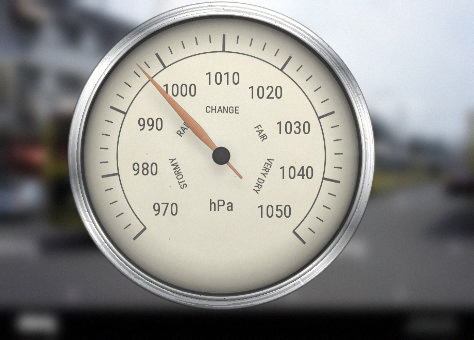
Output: hPa 997
